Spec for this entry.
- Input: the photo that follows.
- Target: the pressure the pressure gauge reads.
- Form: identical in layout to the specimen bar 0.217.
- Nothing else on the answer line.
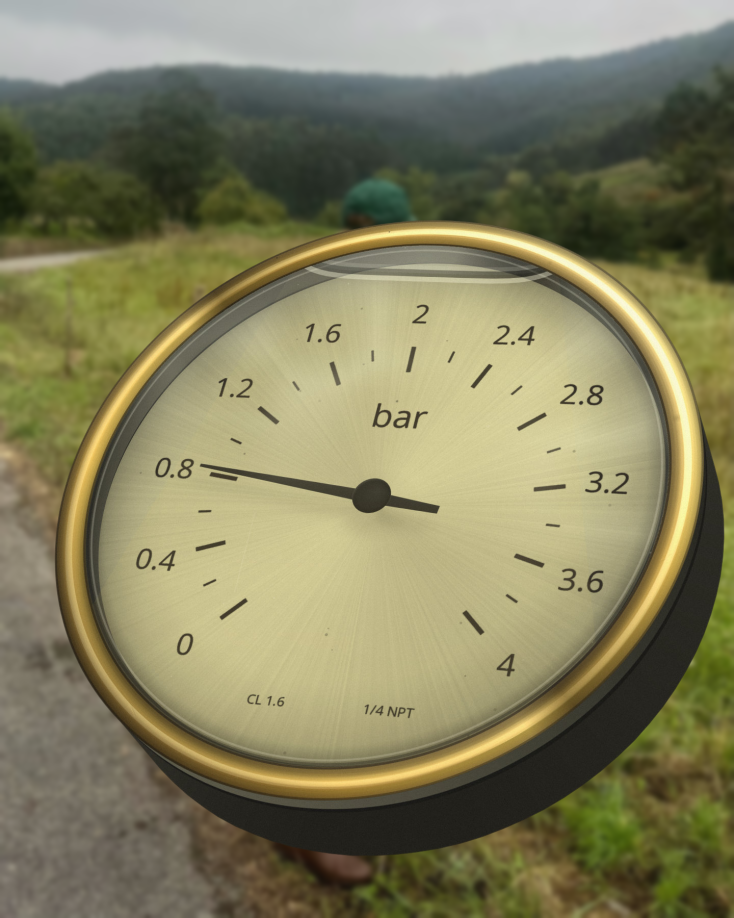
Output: bar 0.8
